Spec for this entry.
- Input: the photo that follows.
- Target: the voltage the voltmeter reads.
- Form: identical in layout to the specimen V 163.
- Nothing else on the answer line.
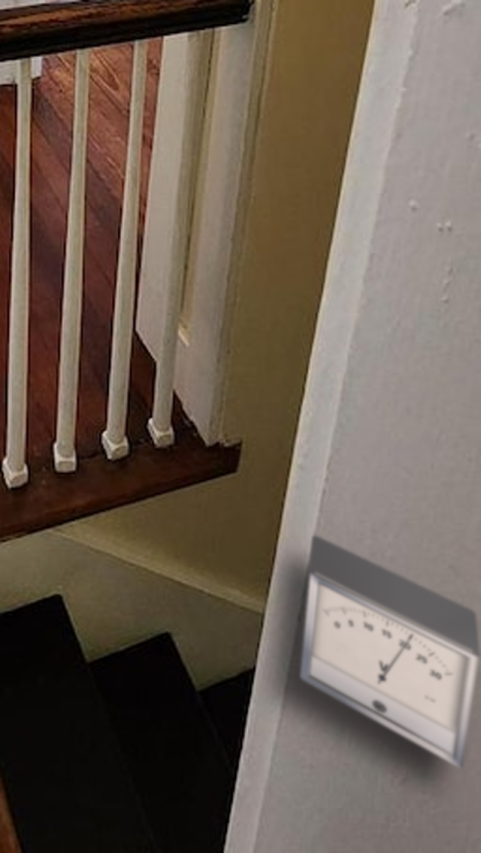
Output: V 20
